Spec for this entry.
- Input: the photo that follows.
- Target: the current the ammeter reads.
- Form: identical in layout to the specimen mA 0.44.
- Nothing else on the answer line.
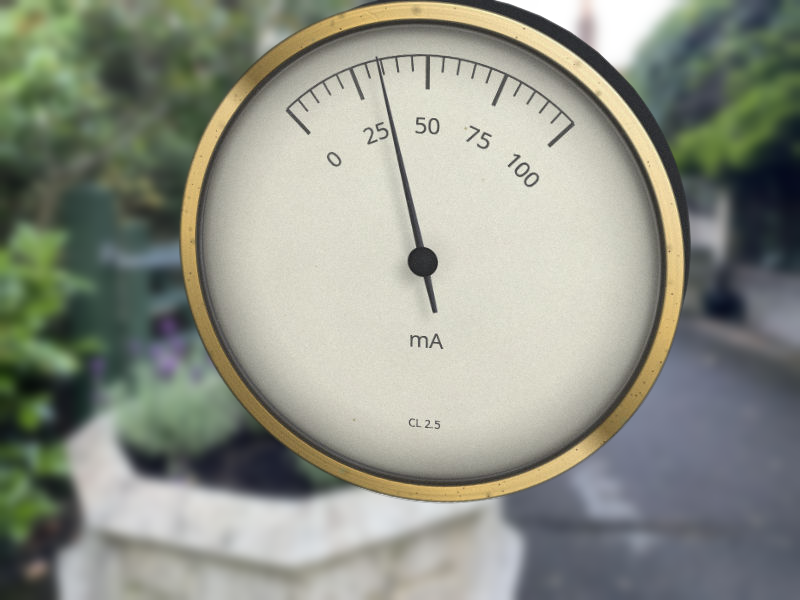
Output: mA 35
